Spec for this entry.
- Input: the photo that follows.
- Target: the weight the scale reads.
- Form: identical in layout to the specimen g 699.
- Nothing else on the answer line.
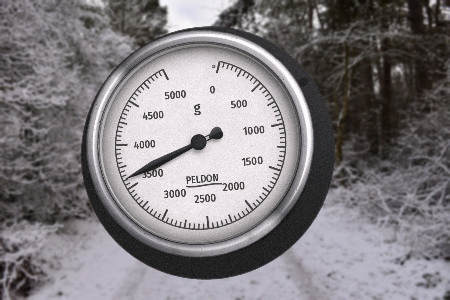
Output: g 3600
